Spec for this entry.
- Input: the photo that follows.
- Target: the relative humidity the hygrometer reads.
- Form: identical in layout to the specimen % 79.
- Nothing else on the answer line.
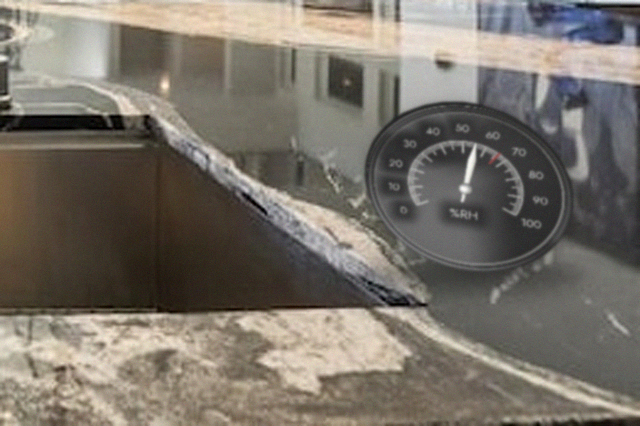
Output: % 55
